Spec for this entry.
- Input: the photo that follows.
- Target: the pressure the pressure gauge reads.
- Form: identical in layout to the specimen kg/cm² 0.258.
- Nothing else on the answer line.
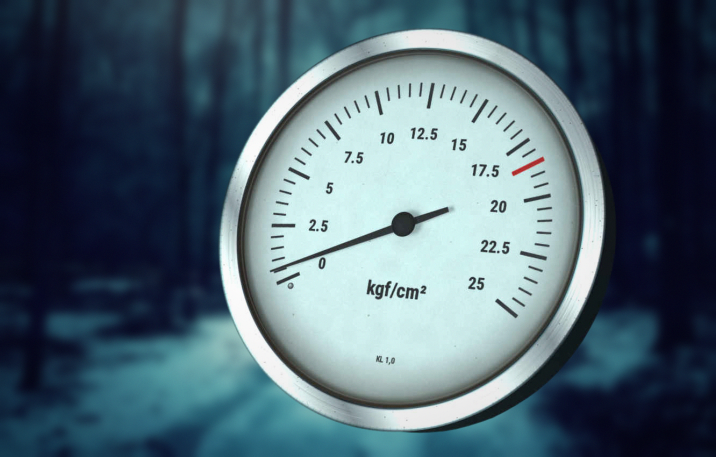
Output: kg/cm² 0.5
